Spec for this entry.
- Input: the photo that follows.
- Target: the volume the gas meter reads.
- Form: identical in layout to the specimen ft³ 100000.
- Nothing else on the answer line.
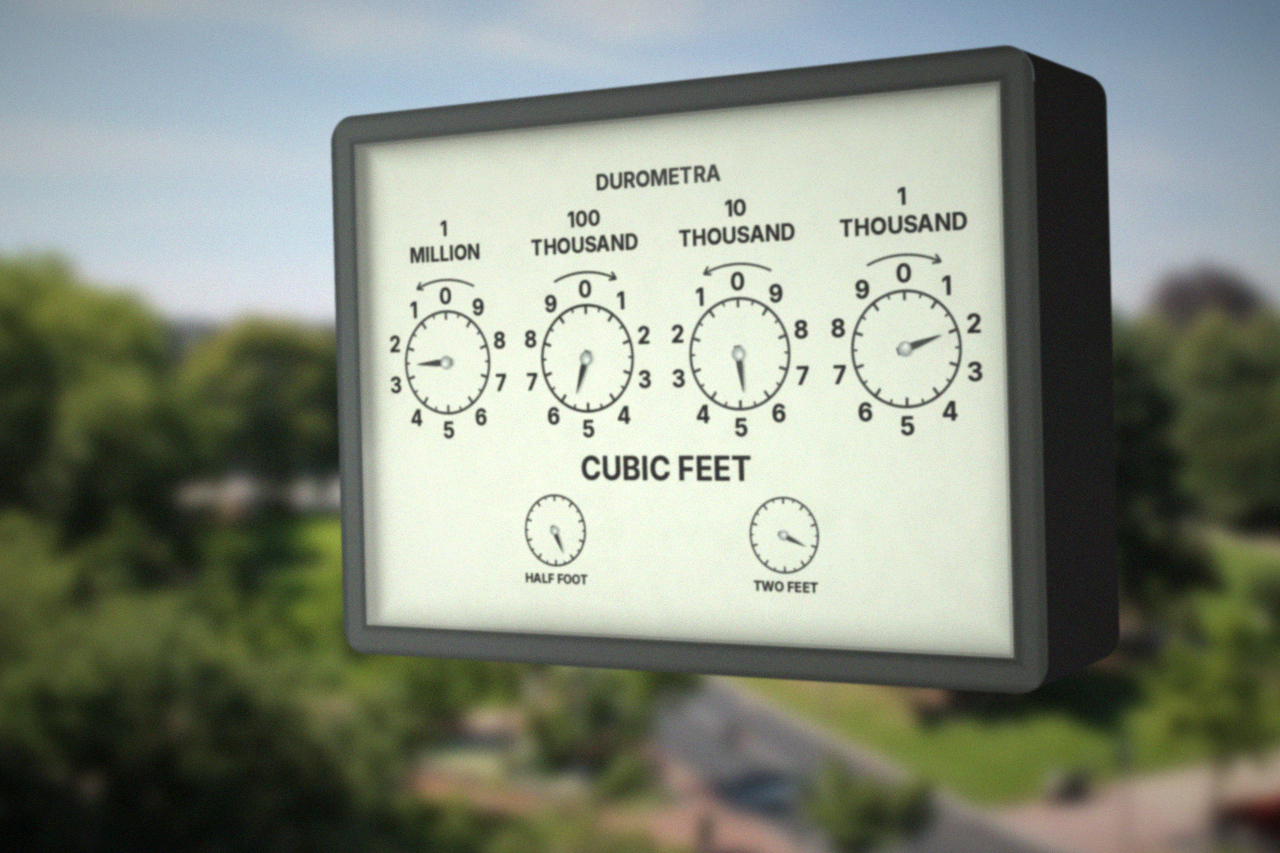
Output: ft³ 255200
